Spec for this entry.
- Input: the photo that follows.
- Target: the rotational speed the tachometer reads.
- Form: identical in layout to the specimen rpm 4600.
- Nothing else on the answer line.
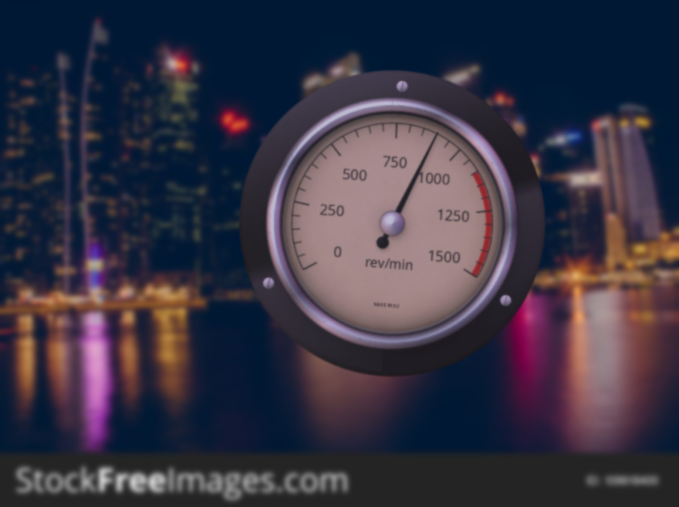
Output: rpm 900
